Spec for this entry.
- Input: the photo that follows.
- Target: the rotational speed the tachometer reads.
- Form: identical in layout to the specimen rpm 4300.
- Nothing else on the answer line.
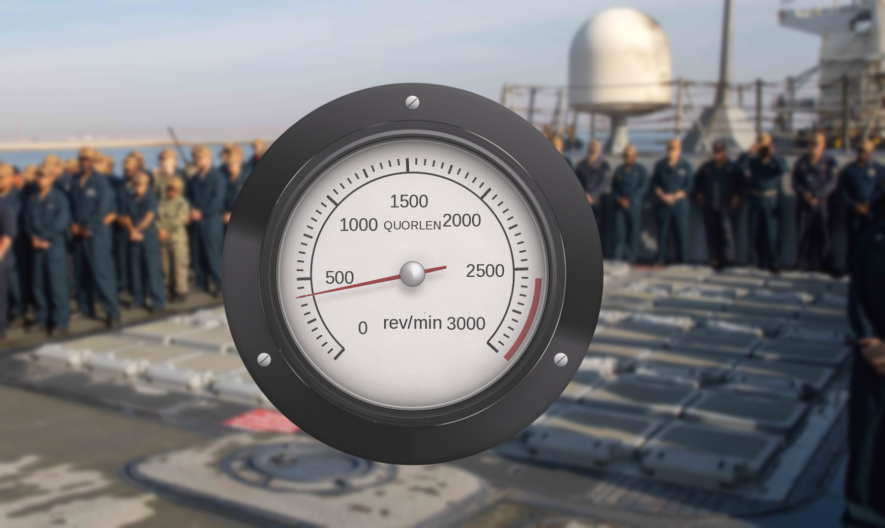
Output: rpm 400
